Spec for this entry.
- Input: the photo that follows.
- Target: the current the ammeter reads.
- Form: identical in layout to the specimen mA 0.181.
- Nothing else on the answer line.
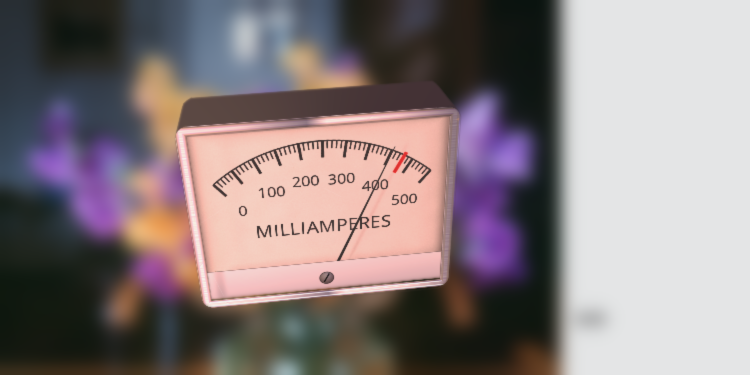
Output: mA 400
